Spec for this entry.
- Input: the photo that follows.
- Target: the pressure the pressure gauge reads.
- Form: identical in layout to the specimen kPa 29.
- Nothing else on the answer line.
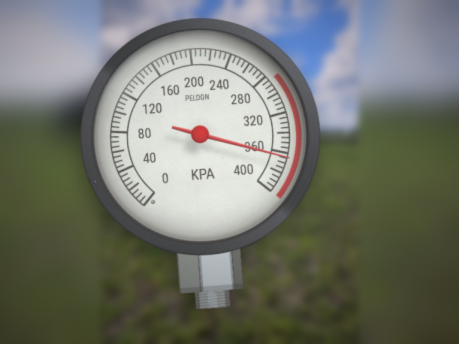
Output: kPa 365
